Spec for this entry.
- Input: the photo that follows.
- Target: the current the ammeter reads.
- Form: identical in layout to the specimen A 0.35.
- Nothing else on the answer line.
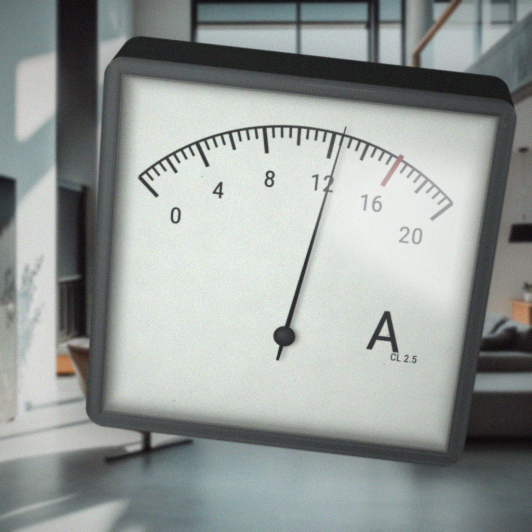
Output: A 12.5
